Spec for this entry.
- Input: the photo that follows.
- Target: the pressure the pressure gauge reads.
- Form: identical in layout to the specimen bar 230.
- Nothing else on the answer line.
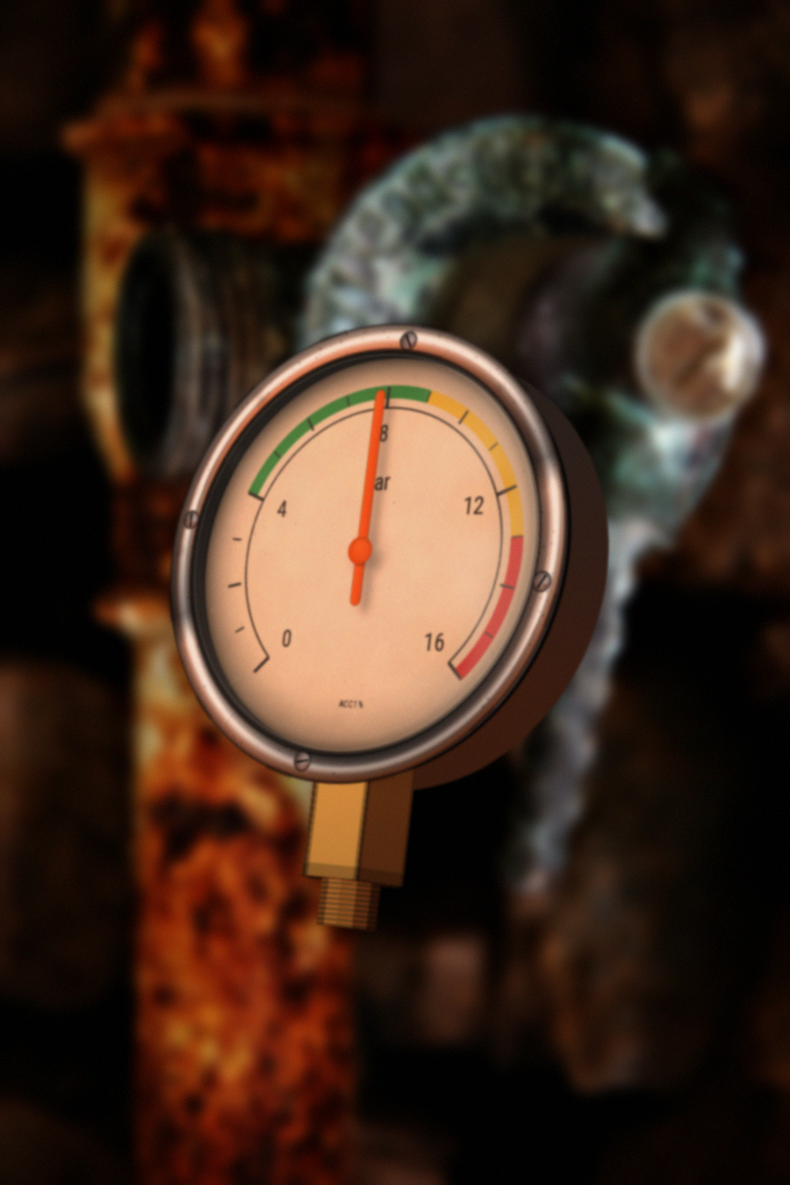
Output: bar 8
